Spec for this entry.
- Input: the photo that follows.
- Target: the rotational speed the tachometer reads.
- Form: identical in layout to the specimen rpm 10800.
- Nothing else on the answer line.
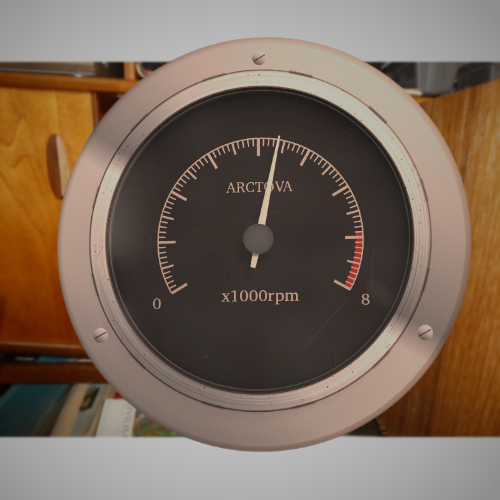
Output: rpm 4400
